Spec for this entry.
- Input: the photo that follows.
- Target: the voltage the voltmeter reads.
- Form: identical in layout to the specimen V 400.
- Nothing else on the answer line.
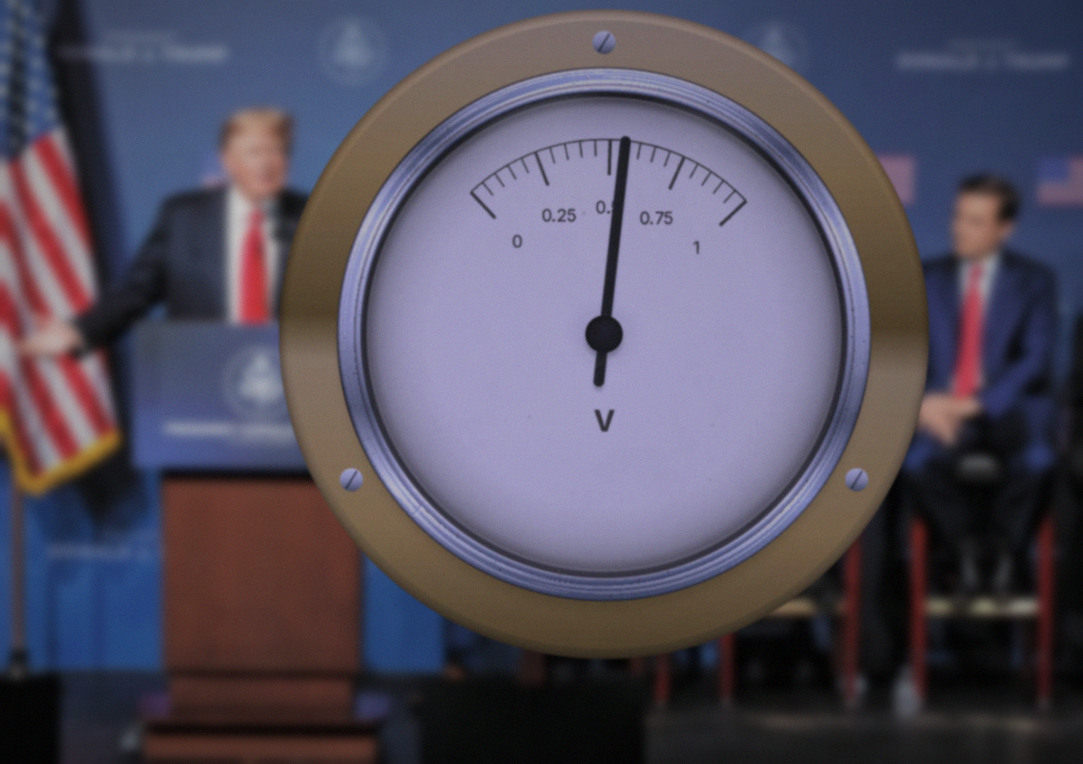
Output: V 0.55
